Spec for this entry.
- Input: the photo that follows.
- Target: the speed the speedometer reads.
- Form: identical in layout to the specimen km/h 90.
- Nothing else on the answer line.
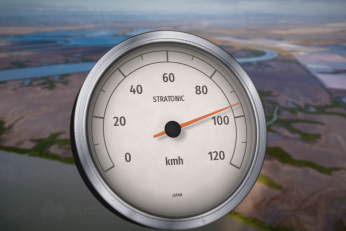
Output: km/h 95
